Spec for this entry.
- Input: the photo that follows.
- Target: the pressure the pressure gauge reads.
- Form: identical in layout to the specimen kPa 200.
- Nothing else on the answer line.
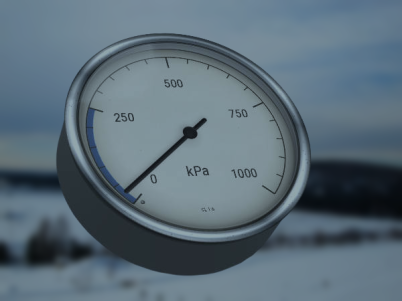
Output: kPa 25
